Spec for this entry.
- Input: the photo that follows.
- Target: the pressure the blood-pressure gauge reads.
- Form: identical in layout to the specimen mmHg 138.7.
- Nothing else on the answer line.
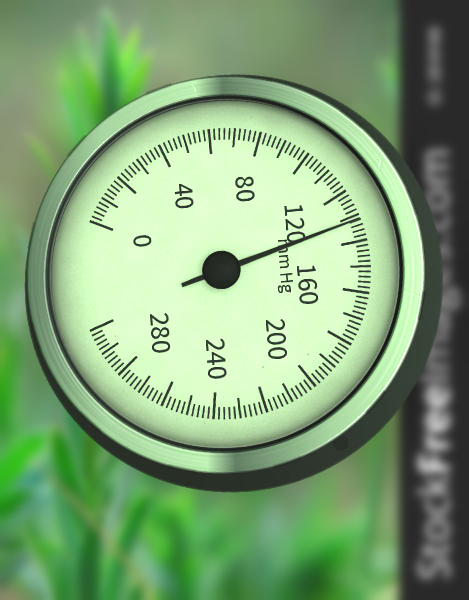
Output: mmHg 132
